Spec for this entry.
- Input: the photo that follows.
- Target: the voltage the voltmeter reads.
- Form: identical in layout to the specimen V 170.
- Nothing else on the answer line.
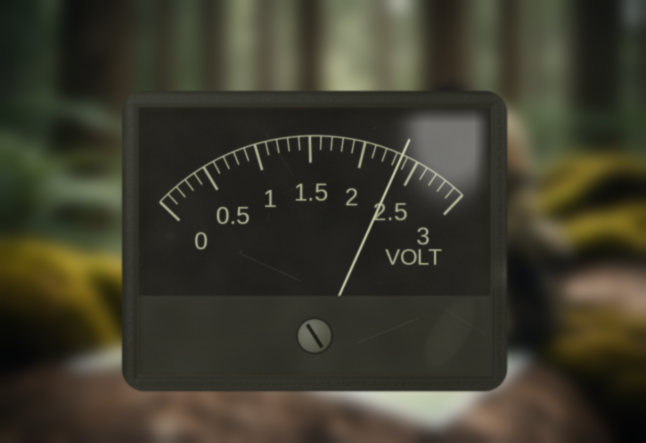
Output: V 2.35
